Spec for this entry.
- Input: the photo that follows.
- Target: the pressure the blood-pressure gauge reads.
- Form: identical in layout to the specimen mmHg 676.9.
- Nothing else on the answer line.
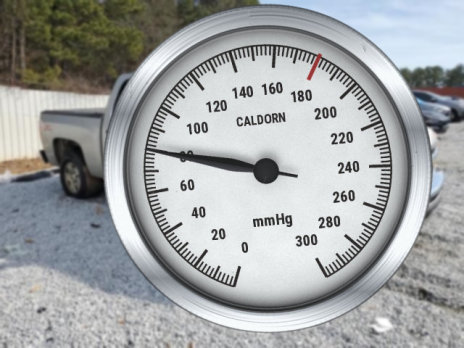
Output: mmHg 80
